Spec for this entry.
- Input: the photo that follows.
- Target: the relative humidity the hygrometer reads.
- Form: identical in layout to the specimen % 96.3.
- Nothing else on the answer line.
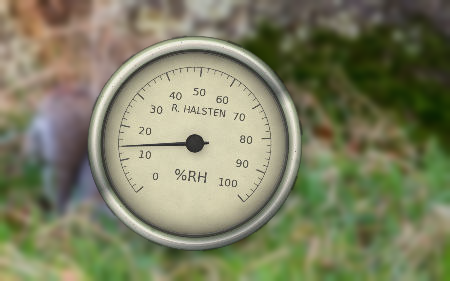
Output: % 14
